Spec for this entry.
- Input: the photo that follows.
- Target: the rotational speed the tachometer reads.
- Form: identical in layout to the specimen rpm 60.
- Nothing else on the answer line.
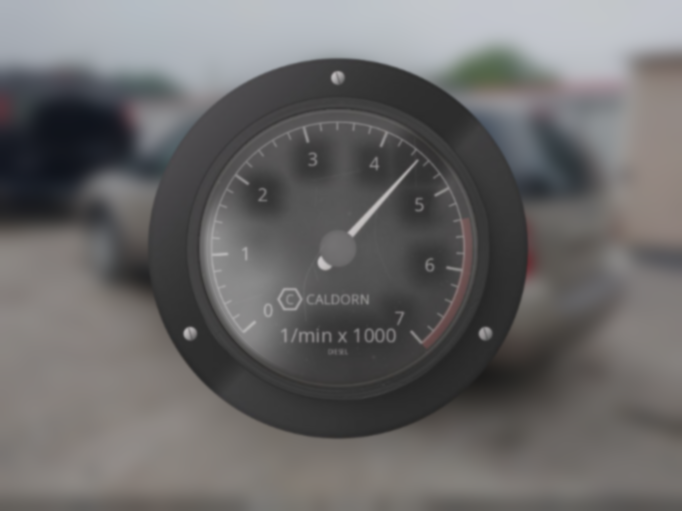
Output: rpm 4500
